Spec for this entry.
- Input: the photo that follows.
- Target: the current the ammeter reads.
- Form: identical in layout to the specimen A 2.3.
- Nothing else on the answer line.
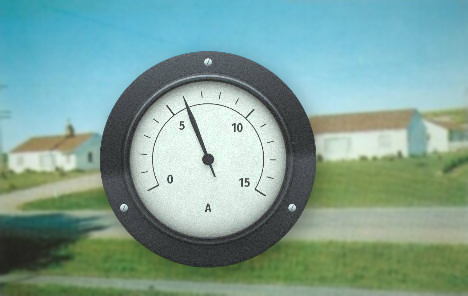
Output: A 6
